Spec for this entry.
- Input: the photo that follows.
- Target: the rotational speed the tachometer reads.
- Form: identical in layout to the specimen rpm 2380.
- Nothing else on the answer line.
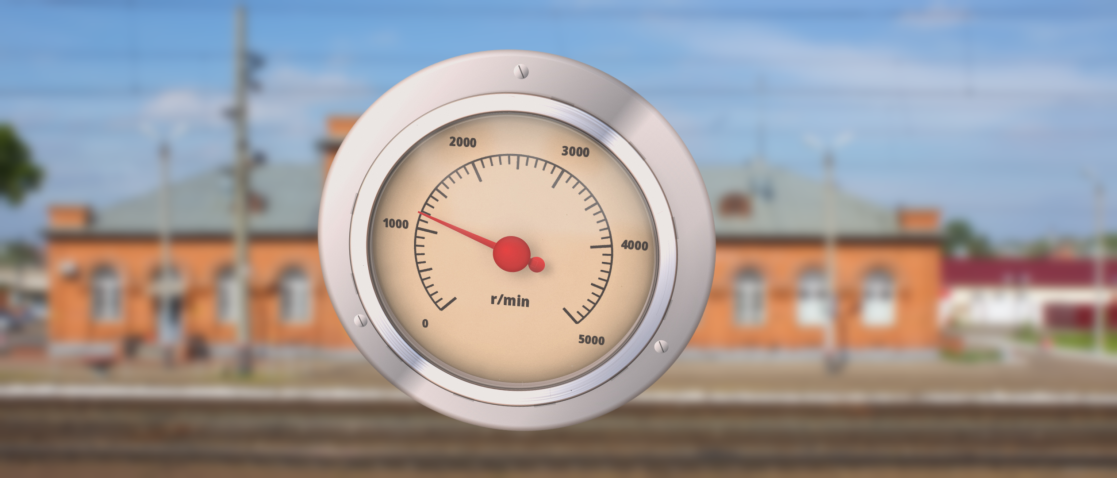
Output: rpm 1200
